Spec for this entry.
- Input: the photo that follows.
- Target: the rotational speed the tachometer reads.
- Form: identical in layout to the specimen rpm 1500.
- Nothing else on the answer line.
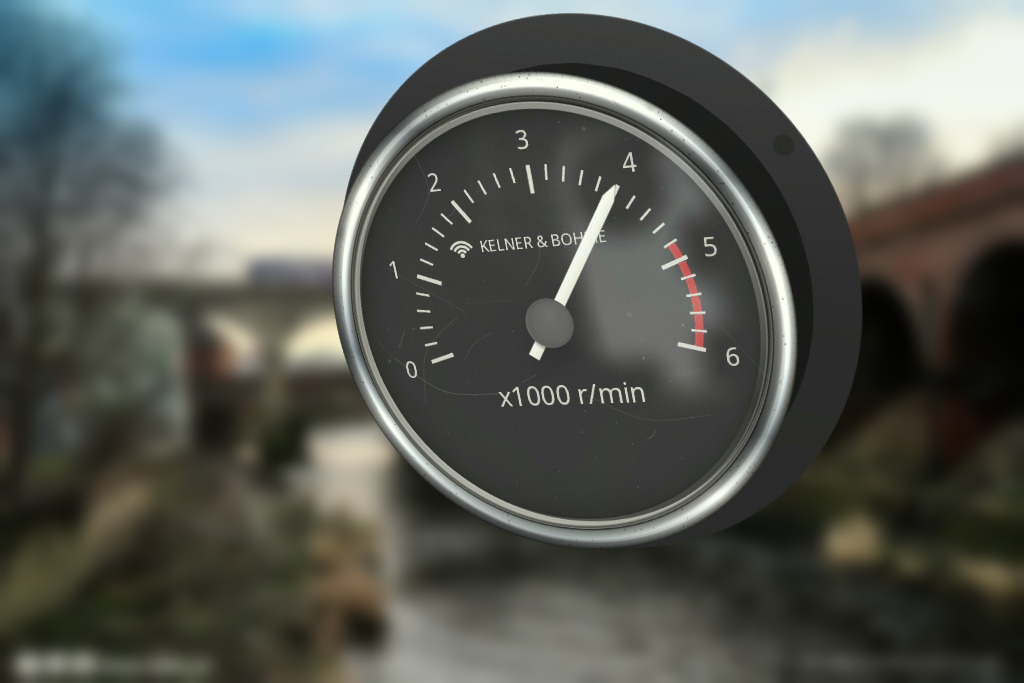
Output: rpm 4000
